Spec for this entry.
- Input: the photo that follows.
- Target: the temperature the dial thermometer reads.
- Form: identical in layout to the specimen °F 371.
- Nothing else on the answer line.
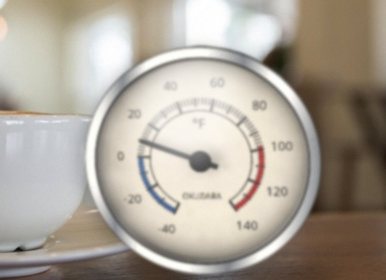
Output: °F 10
